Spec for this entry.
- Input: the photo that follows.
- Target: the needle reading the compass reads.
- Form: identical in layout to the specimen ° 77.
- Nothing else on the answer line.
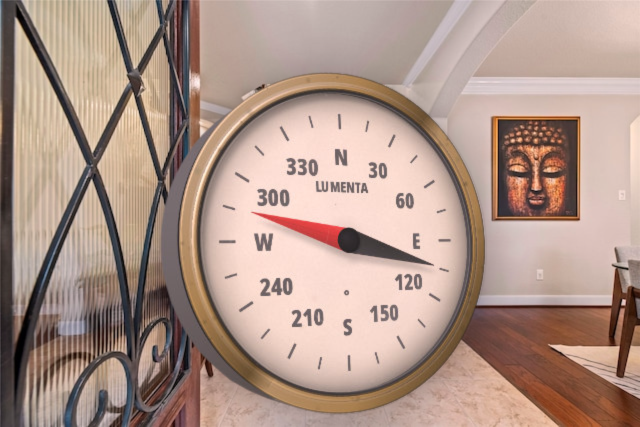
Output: ° 285
